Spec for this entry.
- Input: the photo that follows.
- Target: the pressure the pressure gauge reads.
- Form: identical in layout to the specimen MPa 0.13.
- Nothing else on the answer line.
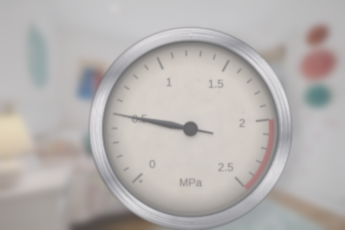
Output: MPa 0.5
